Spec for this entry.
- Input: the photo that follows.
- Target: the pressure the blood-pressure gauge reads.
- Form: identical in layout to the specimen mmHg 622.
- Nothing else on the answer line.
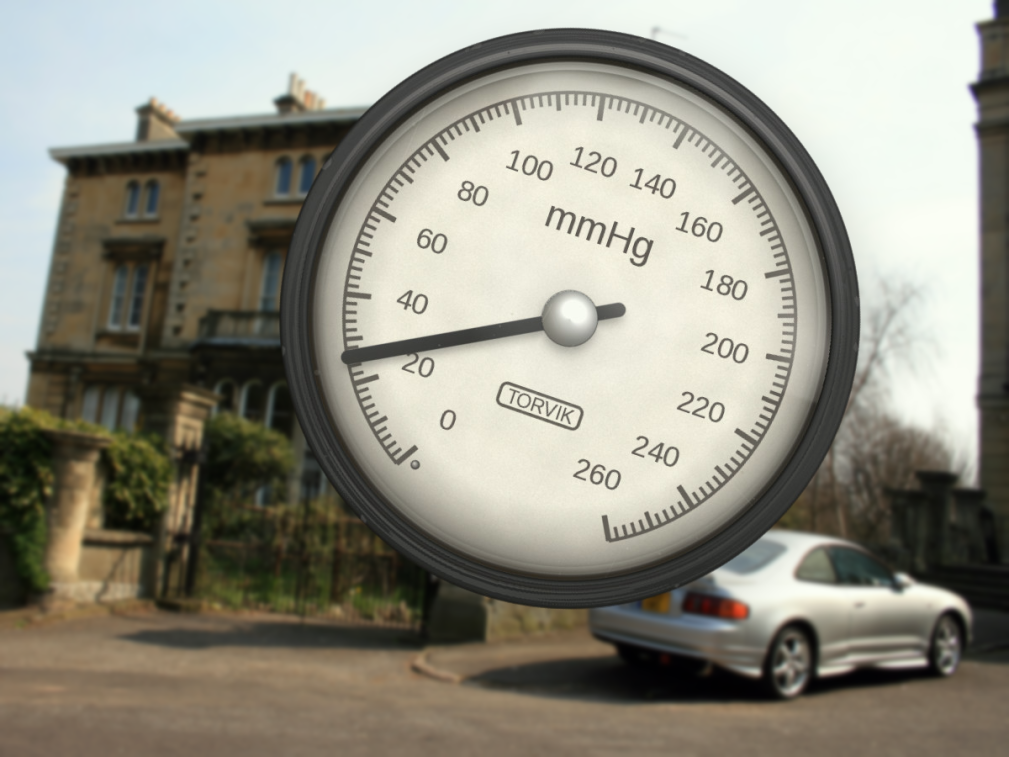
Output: mmHg 26
